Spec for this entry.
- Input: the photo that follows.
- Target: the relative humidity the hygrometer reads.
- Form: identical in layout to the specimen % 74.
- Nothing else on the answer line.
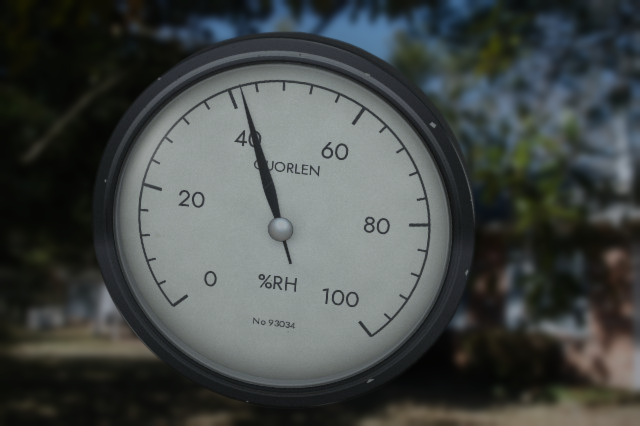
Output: % 42
